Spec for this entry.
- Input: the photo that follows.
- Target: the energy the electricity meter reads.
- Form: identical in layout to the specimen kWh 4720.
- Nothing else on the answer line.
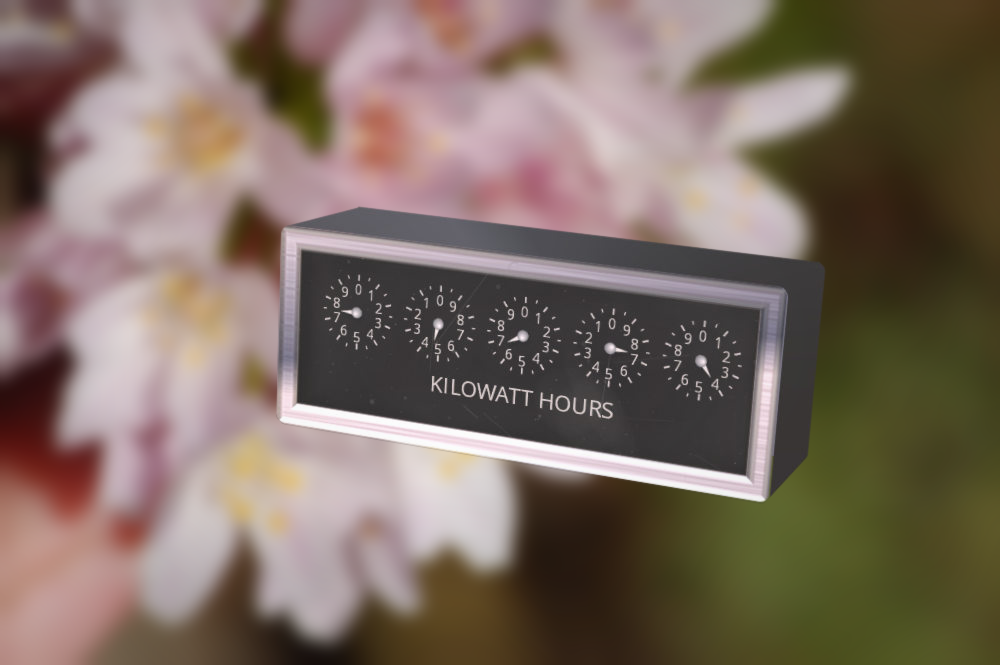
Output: kWh 74674
